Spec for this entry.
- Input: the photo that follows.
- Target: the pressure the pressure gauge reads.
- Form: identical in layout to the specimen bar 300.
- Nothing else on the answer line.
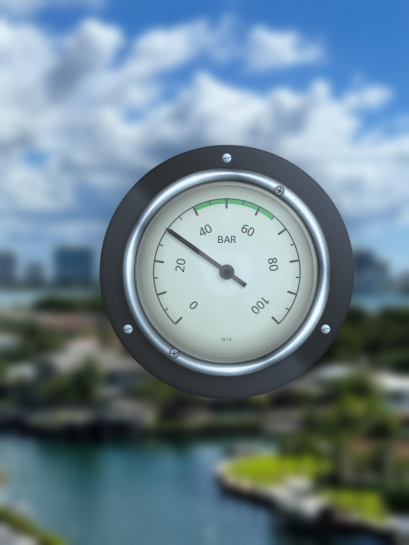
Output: bar 30
